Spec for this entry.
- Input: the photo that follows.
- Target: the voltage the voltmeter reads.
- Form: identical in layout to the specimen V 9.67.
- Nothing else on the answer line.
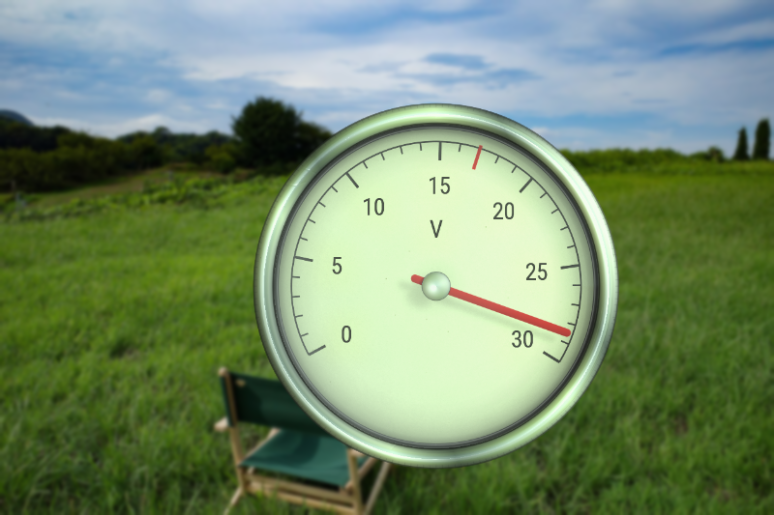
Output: V 28.5
